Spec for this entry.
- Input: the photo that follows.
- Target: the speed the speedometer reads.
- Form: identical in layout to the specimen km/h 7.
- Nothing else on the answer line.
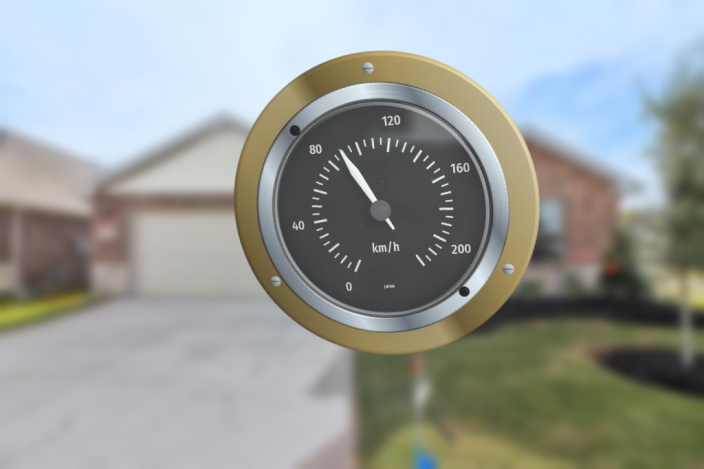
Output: km/h 90
